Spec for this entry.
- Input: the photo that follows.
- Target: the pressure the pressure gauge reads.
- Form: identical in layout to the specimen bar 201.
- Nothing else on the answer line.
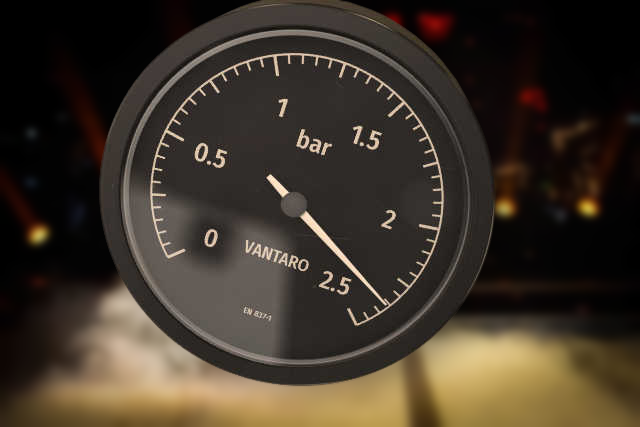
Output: bar 2.35
